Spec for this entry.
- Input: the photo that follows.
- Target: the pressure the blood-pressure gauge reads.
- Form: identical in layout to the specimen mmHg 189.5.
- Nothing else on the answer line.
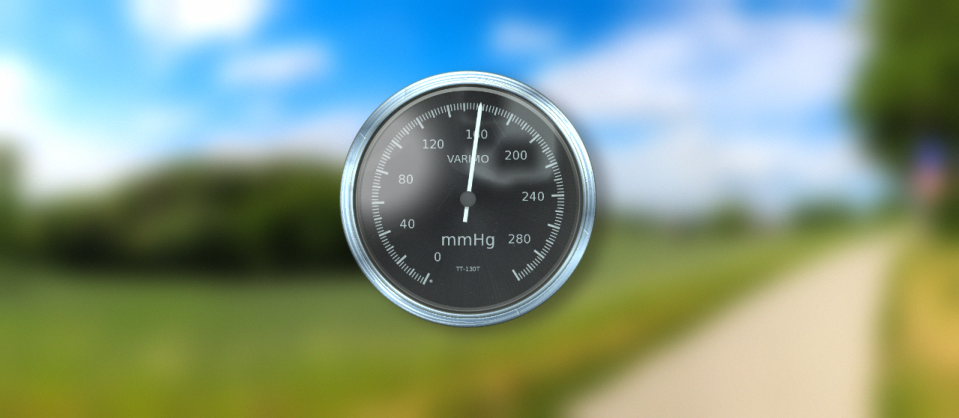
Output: mmHg 160
